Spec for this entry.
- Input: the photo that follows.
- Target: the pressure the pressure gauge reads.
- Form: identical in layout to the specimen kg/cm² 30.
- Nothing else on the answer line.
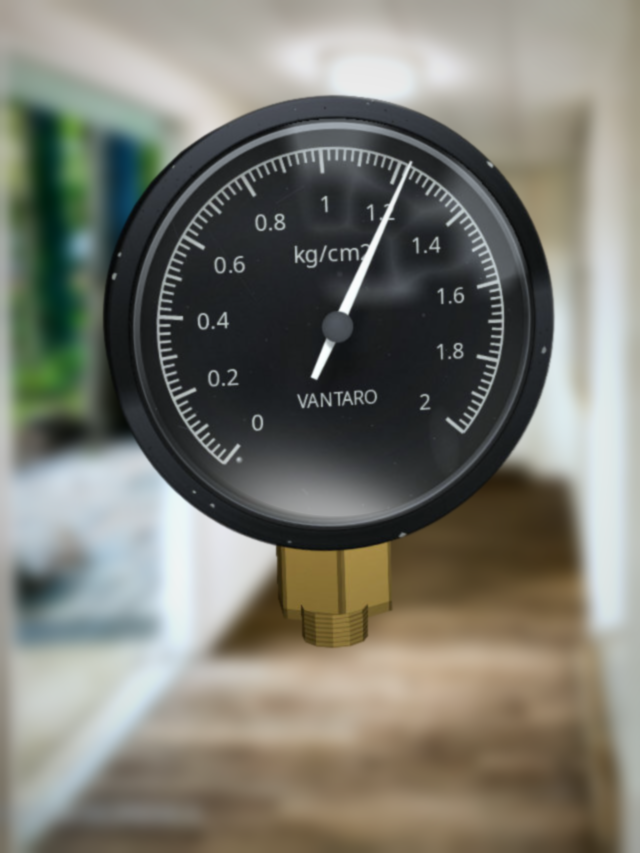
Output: kg/cm² 1.22
